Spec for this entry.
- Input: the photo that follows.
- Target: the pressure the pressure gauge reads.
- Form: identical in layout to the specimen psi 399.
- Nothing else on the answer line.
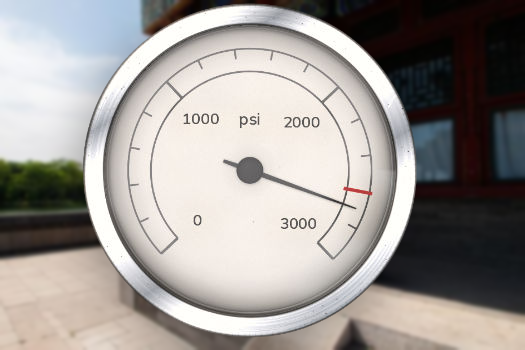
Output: psi 2700
